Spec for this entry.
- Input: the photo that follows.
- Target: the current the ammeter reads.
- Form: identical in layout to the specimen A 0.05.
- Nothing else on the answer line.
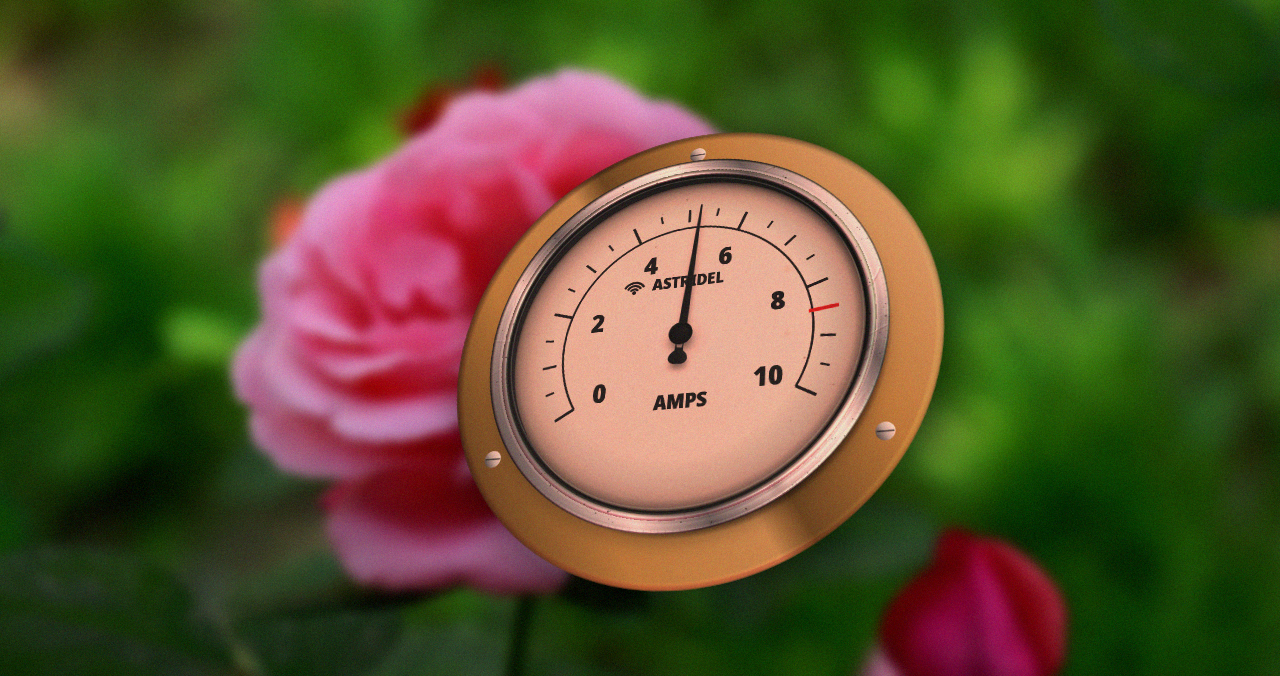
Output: A 5.25
